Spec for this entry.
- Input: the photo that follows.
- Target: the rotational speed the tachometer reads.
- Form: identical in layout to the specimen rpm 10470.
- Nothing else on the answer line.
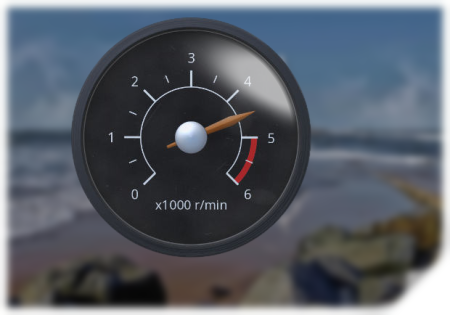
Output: rpm 4500
